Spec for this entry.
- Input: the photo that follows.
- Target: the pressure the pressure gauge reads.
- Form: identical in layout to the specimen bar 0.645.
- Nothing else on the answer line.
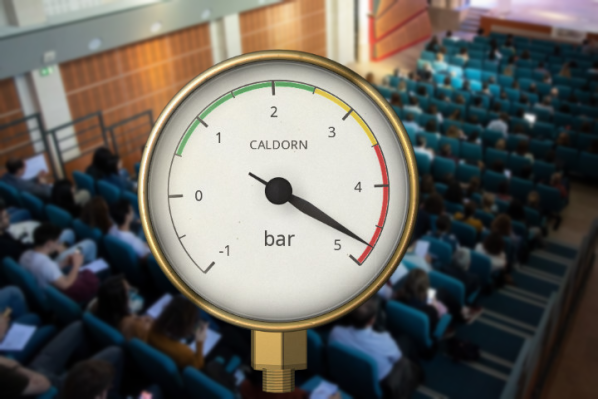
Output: bar 4.75
